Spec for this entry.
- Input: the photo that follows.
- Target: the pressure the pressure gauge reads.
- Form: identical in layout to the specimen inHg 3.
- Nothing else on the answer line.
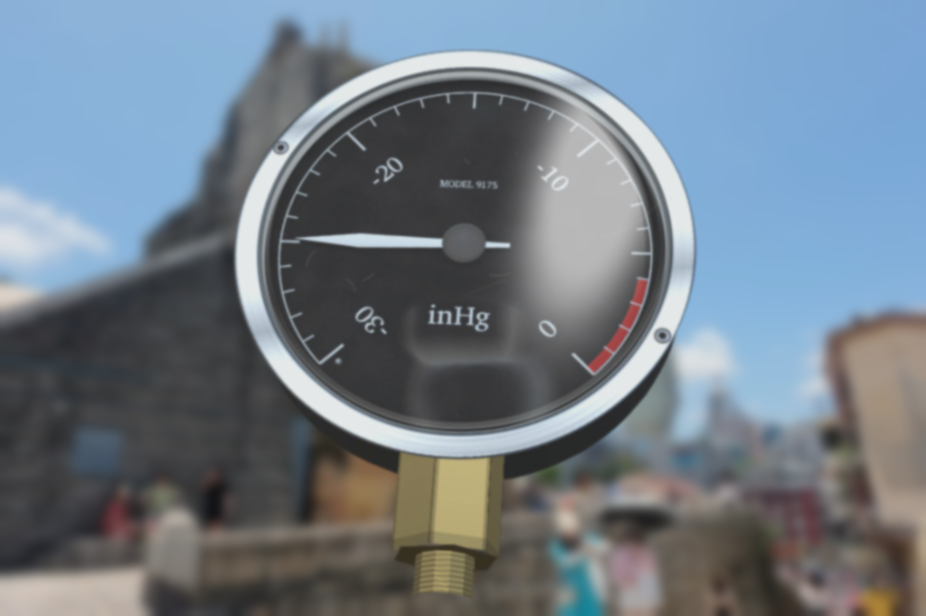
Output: inHg -25
